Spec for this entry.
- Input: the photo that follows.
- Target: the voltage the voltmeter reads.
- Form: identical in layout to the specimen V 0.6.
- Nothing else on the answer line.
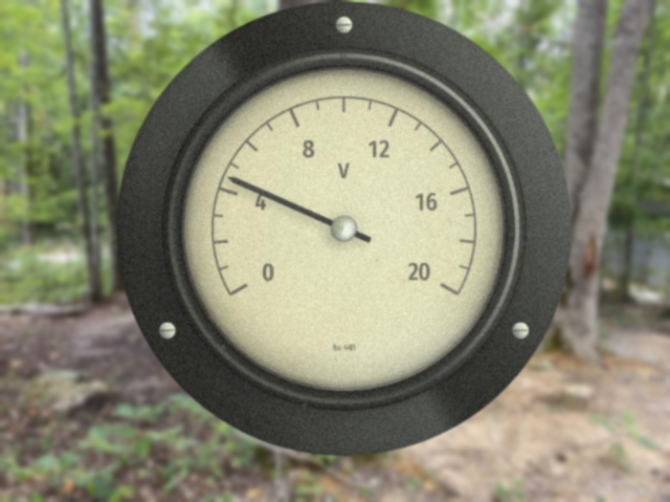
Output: V 4.5
